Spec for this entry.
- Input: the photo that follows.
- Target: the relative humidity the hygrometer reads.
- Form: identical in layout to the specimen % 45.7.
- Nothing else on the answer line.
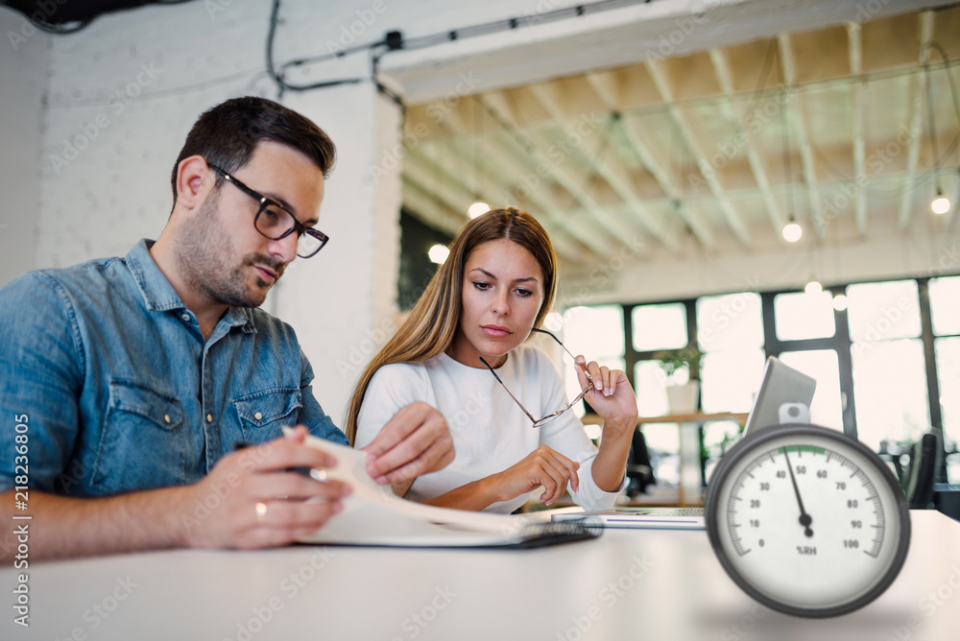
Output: % 45
